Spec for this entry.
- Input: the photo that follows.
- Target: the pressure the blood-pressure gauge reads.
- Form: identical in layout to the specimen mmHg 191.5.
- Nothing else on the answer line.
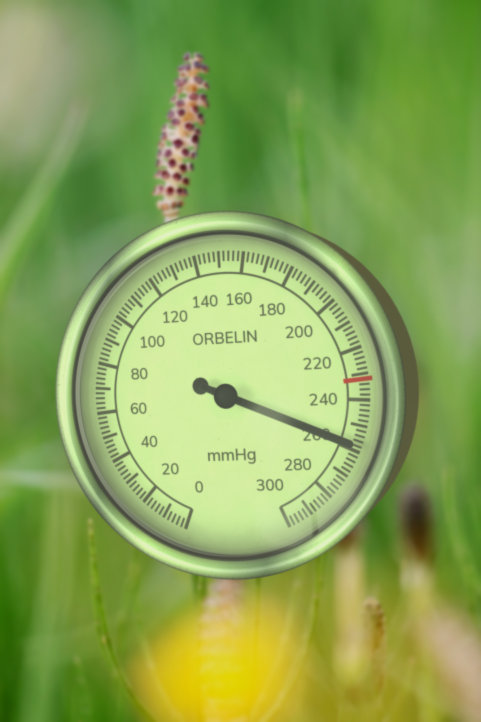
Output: mmHg 258
